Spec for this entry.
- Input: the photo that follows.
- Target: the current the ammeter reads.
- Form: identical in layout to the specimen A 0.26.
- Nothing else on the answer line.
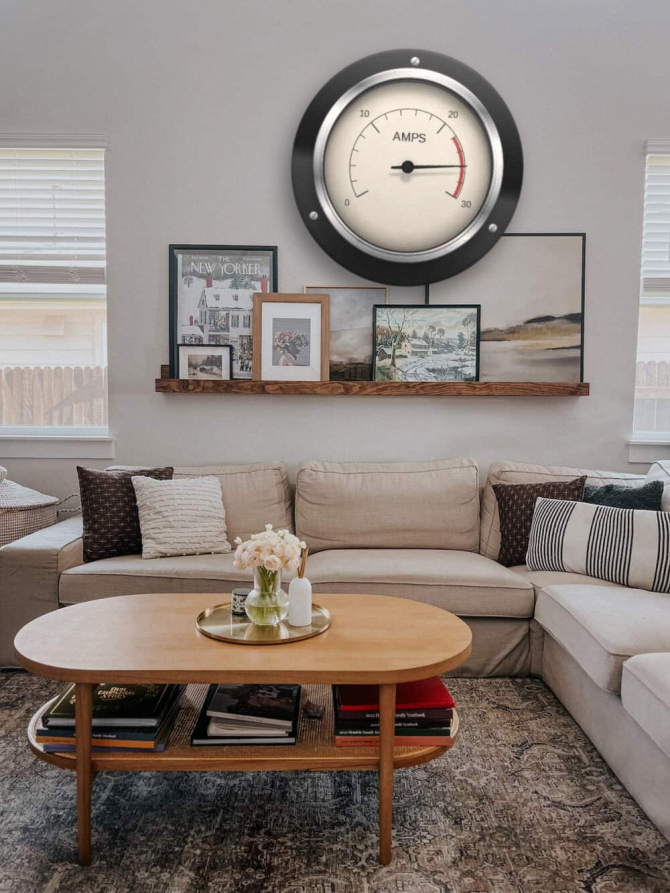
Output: A 26
